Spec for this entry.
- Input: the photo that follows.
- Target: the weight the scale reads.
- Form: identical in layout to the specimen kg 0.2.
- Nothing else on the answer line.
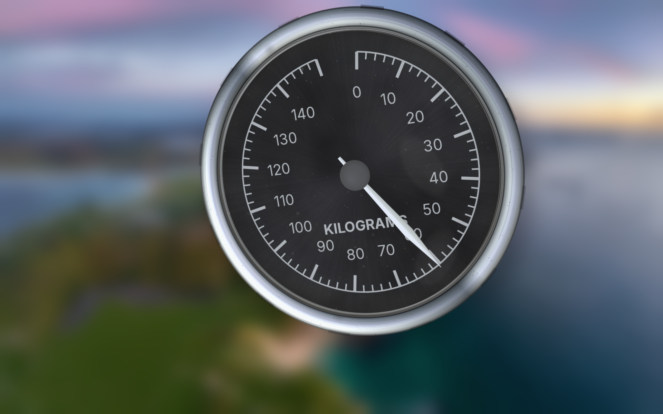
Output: kg 60
